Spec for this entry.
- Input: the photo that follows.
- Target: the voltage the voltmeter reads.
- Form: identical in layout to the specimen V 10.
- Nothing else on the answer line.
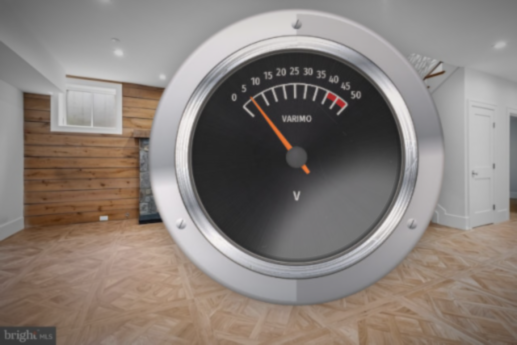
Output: V 5
